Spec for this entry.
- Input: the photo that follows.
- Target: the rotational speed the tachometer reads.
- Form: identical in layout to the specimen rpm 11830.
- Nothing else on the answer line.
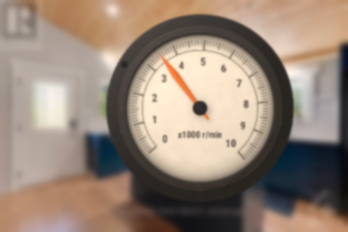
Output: rpm 3500
